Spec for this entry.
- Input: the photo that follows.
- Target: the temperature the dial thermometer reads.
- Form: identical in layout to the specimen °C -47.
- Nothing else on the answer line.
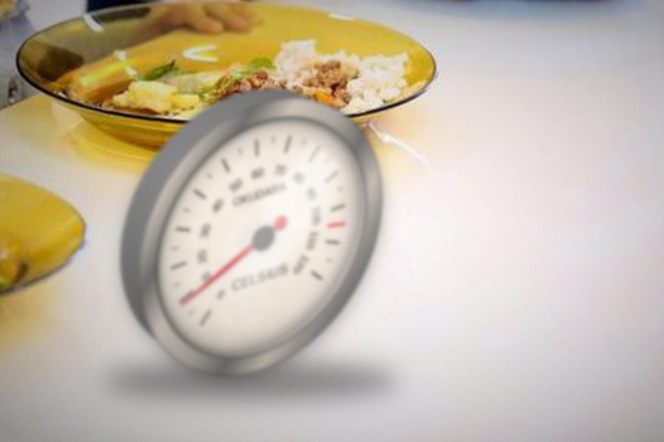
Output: °C 10
